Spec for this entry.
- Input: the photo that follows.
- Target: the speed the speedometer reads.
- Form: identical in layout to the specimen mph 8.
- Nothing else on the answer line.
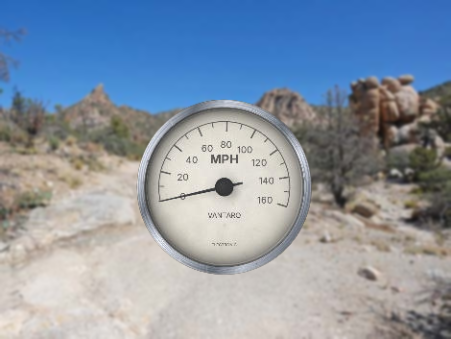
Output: mph 0
